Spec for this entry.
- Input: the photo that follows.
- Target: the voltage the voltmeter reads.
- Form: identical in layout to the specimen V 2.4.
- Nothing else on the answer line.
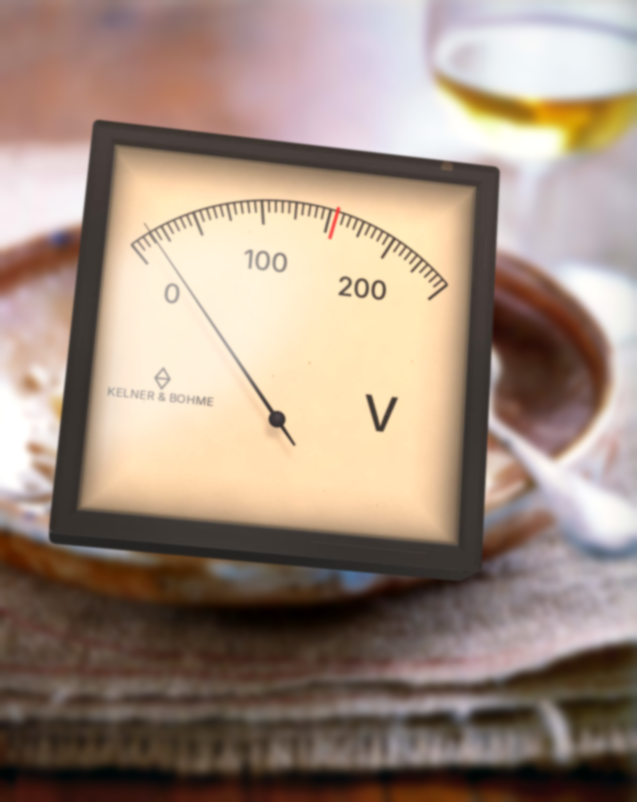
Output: V 15
